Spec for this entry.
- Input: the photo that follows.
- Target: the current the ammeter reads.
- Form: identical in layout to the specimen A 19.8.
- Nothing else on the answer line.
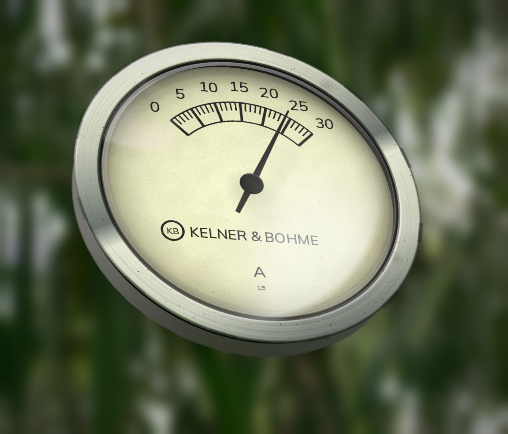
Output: A 24
